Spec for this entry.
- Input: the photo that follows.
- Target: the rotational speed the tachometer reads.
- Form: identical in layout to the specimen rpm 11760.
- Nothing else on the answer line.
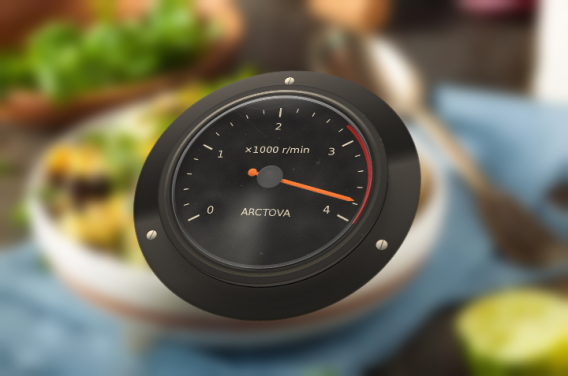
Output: rpm 3800
